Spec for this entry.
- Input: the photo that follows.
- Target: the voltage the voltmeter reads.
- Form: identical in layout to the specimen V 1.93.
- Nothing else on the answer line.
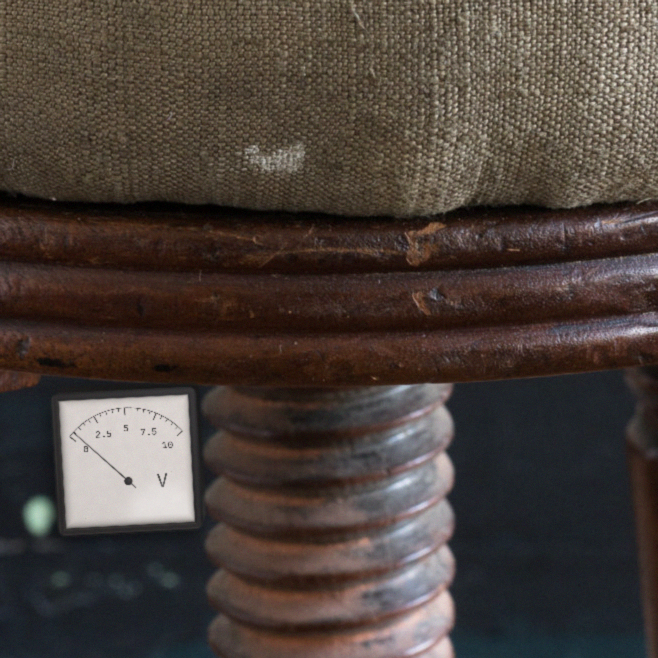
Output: V 0.5
